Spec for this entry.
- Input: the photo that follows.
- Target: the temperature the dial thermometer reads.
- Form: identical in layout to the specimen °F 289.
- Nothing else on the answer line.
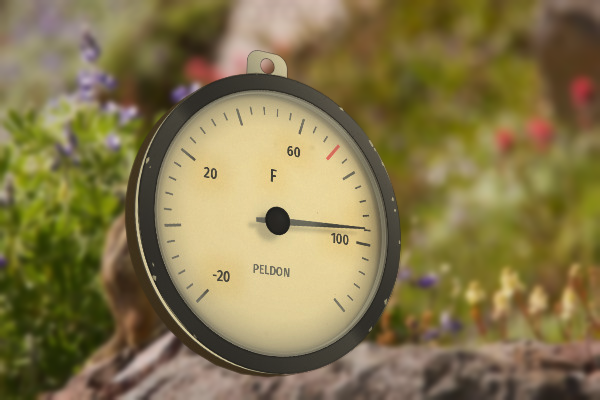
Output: °F 96
